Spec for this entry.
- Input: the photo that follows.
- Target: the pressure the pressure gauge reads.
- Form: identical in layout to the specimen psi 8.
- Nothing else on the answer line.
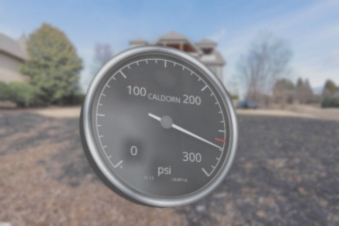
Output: psi 270
